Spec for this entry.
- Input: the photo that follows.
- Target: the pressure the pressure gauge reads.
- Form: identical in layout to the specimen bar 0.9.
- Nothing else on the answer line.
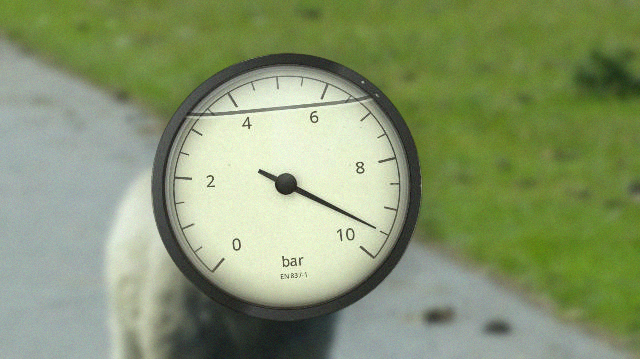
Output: bar 9.5
